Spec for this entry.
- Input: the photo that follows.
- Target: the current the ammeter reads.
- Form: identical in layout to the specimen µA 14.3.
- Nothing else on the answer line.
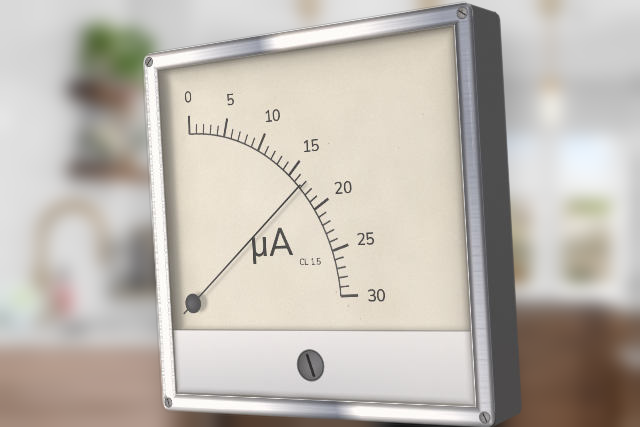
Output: µA 17
